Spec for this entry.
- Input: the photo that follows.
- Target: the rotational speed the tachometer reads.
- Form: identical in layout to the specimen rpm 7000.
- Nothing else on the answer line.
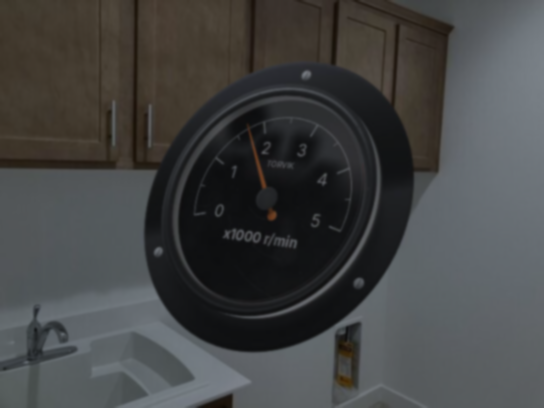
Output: rpm 1750
